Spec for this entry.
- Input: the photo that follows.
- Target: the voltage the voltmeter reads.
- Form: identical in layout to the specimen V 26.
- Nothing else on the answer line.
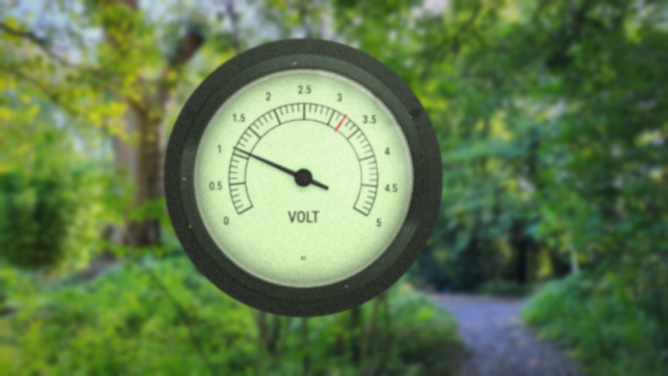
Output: V 1.1
